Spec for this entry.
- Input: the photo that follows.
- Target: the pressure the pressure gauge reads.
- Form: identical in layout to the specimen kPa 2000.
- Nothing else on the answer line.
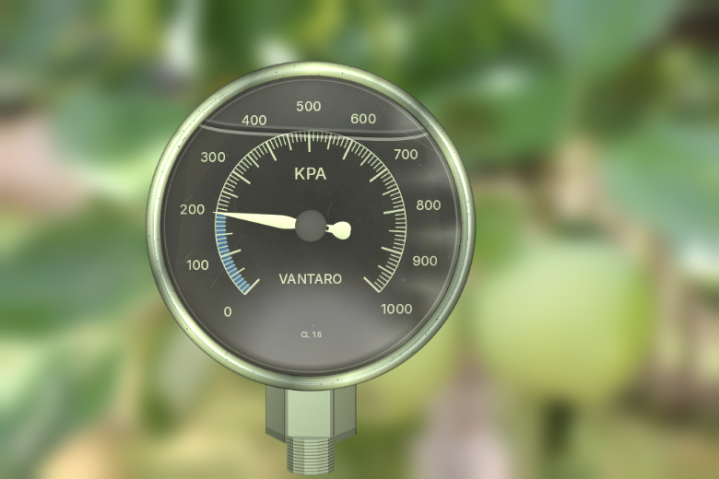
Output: kPa 200
